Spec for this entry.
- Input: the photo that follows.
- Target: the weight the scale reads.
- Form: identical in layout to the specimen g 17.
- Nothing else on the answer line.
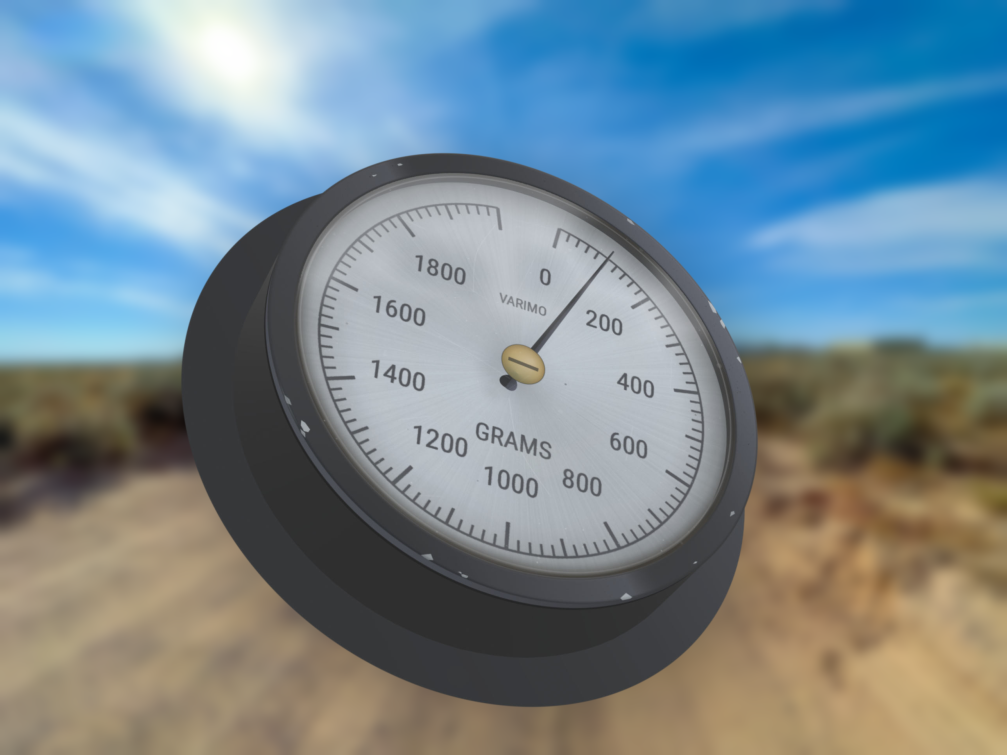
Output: g 100
